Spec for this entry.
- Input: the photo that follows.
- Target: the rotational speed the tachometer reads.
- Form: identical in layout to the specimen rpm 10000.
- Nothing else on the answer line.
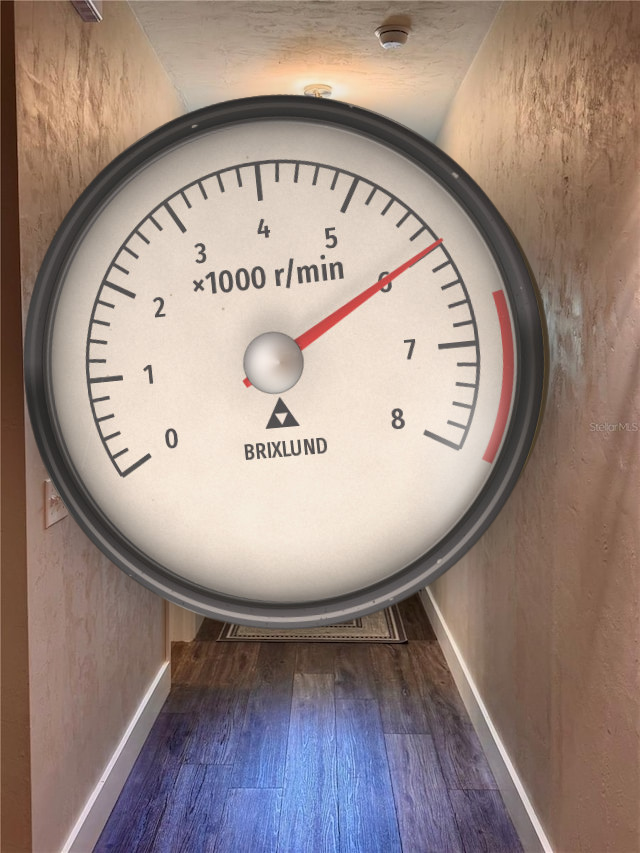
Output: rpm 6000
